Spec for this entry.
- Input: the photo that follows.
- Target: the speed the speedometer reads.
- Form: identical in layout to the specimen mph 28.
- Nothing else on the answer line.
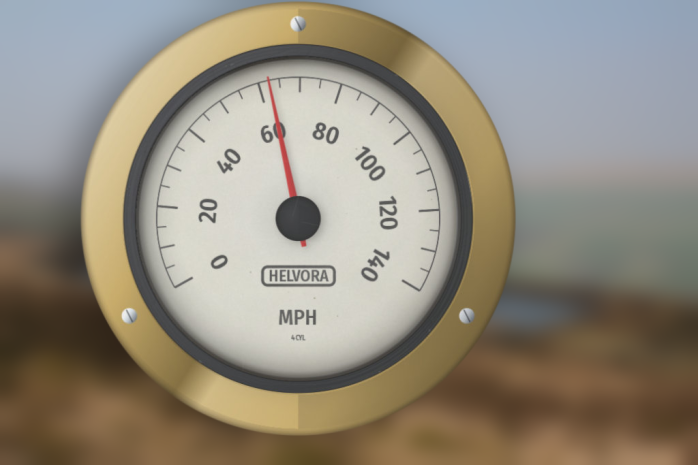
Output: mph 62.5
